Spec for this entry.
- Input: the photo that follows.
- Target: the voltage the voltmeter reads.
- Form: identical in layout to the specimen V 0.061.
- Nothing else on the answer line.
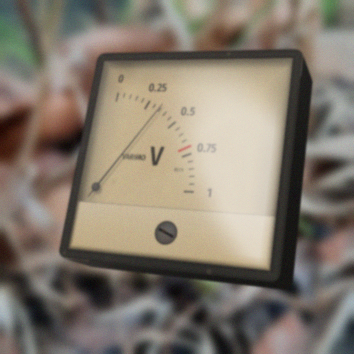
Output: V 0.35
